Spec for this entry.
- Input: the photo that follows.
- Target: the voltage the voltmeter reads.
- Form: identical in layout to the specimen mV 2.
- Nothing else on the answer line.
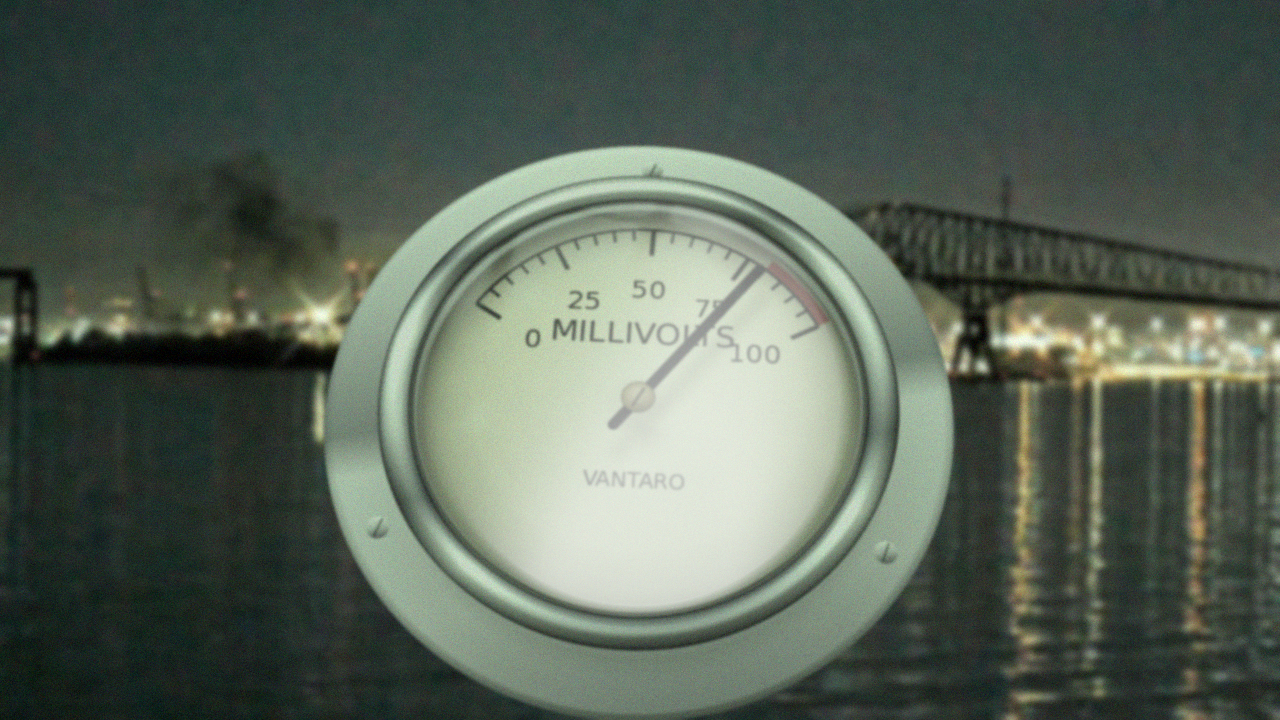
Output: mV 80
